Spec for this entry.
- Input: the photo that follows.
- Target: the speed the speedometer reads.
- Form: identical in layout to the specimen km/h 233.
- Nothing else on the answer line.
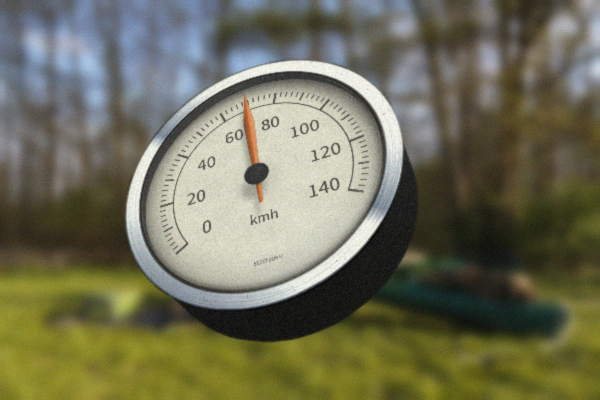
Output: km/h 70
